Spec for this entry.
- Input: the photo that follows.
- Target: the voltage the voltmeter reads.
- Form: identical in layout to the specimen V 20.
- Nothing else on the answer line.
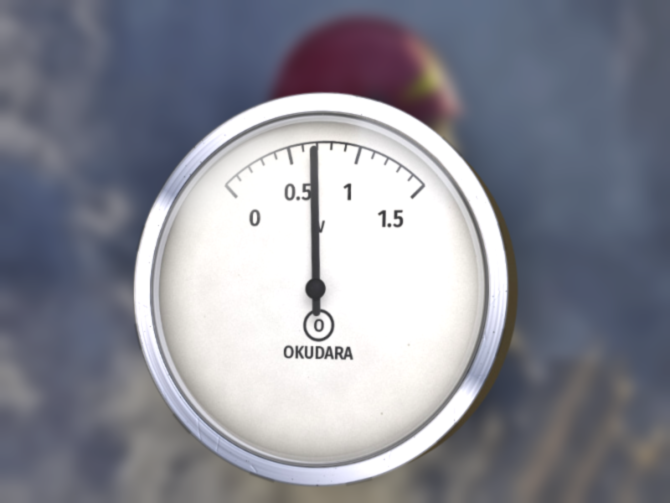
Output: V 0.7
